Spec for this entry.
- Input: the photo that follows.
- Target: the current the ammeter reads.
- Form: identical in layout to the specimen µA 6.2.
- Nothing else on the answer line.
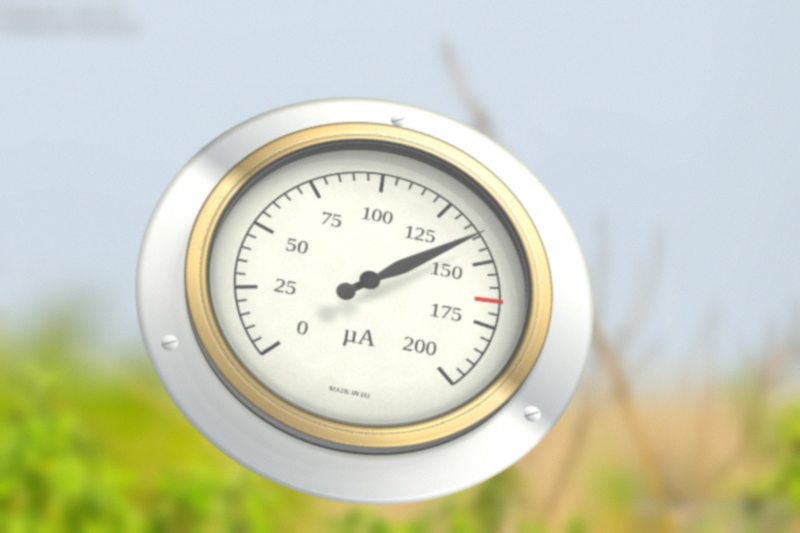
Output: µA 140
